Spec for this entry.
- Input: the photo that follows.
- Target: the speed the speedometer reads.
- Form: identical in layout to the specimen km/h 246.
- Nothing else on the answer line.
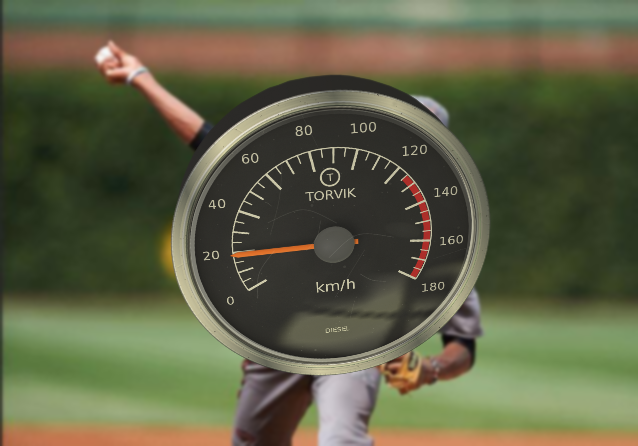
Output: km/h 20
